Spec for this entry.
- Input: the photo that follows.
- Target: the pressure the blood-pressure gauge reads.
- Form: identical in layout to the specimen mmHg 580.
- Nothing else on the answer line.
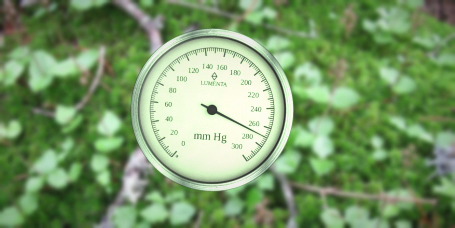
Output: mmHg 270
